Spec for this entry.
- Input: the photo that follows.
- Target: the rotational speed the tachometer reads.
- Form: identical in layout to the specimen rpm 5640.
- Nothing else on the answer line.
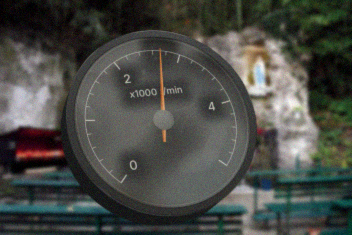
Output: rpm 2700
